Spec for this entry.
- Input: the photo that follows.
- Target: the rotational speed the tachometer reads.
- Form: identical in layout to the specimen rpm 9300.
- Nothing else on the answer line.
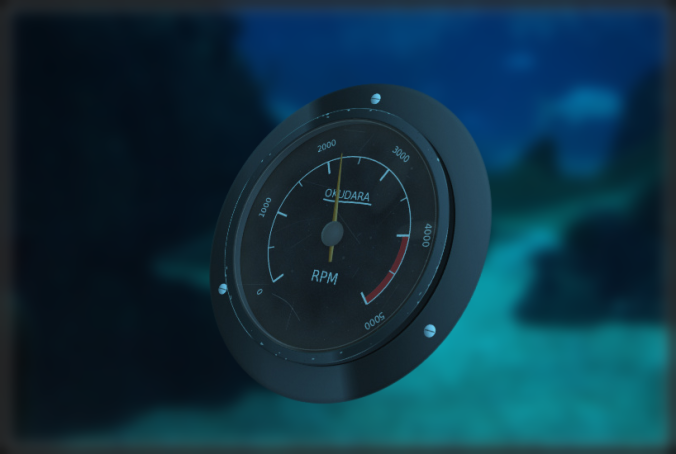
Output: rpm 2250
